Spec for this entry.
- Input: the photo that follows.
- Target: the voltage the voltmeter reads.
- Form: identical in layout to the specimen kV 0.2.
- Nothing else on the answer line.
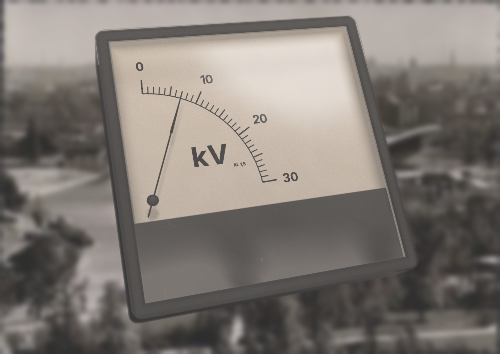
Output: kV 7
